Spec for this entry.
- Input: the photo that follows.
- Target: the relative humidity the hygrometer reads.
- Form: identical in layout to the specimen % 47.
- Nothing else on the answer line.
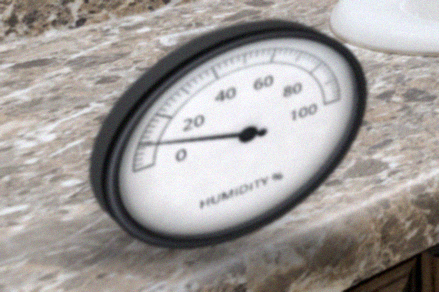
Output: % 10
